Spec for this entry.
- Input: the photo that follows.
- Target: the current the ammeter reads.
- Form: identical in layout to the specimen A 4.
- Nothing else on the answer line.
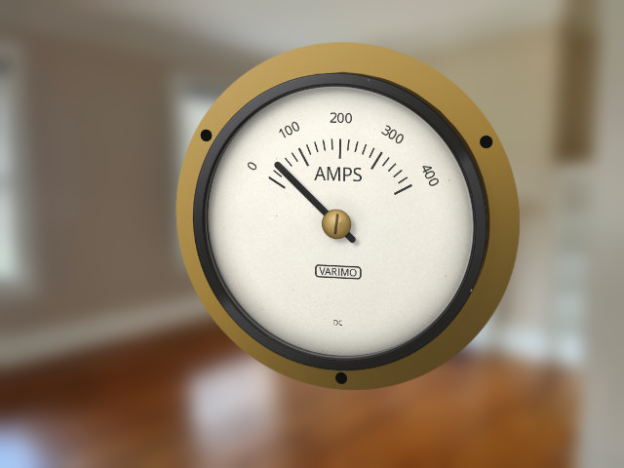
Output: A 40
